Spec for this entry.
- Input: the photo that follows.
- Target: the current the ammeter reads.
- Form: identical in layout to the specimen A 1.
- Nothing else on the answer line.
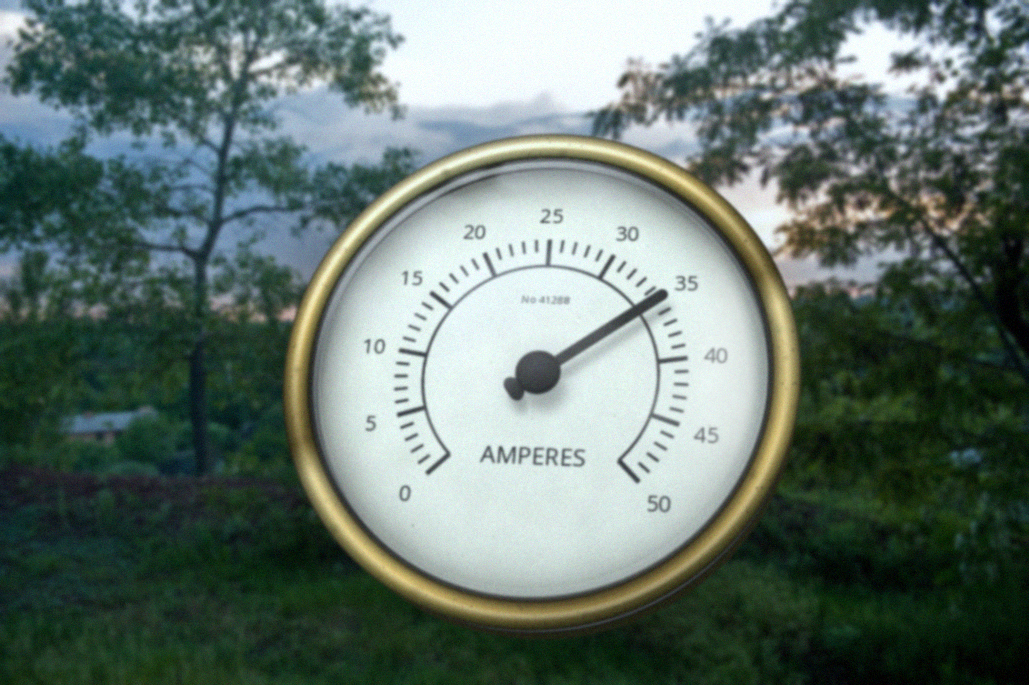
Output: A 35
